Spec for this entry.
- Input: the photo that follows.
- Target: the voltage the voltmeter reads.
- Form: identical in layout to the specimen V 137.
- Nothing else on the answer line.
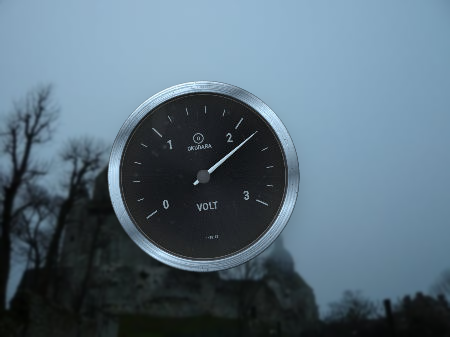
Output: V 2.2
